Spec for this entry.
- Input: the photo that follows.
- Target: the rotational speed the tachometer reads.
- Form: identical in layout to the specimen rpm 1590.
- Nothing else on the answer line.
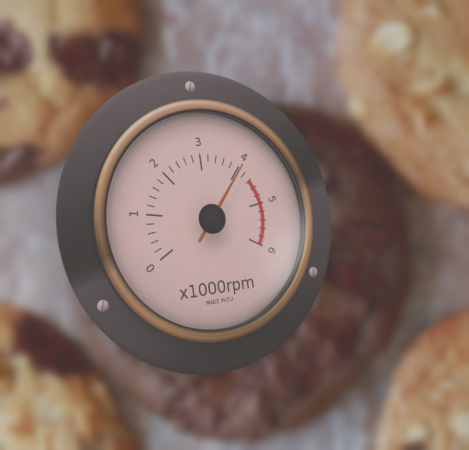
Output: rpm 4000
